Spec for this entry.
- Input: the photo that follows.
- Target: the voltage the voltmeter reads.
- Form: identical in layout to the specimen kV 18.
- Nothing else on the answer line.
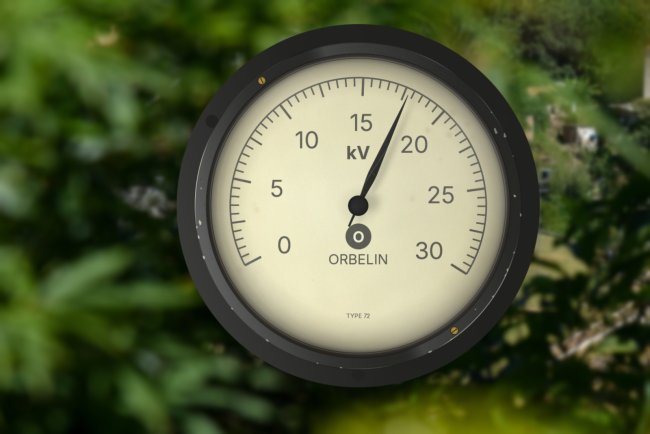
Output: kV 17.75
